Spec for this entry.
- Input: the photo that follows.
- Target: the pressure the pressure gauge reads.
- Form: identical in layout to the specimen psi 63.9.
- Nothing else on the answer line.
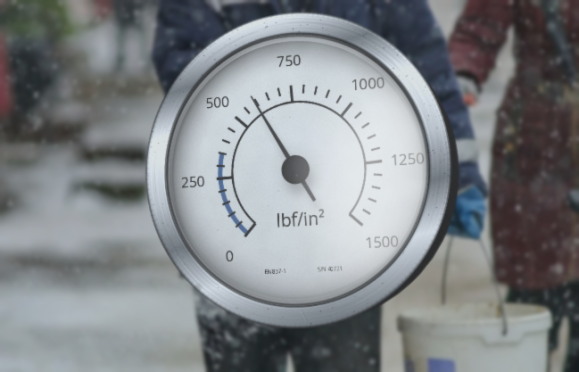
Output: psi 600
